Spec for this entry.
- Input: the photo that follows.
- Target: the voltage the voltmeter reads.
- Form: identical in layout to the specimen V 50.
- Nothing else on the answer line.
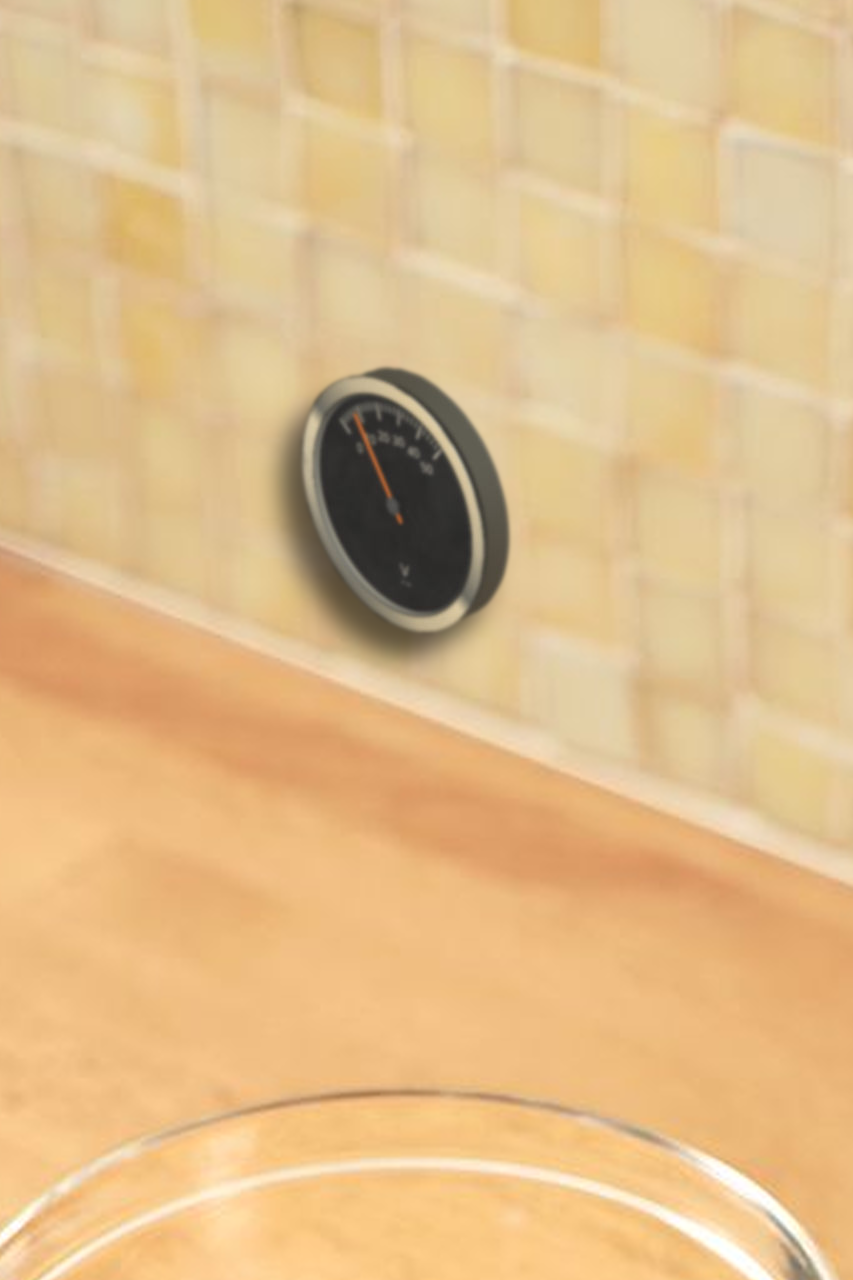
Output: V 10
